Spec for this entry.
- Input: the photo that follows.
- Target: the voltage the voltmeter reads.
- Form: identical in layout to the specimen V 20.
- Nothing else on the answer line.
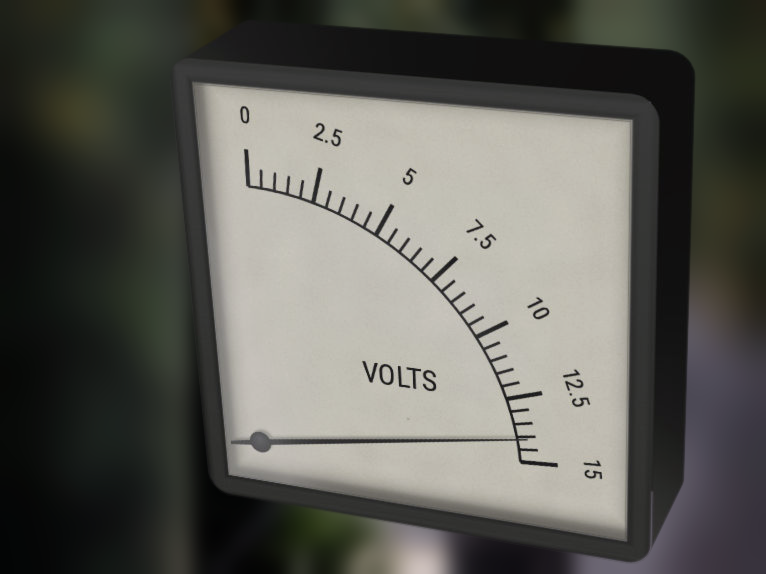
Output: V 14
